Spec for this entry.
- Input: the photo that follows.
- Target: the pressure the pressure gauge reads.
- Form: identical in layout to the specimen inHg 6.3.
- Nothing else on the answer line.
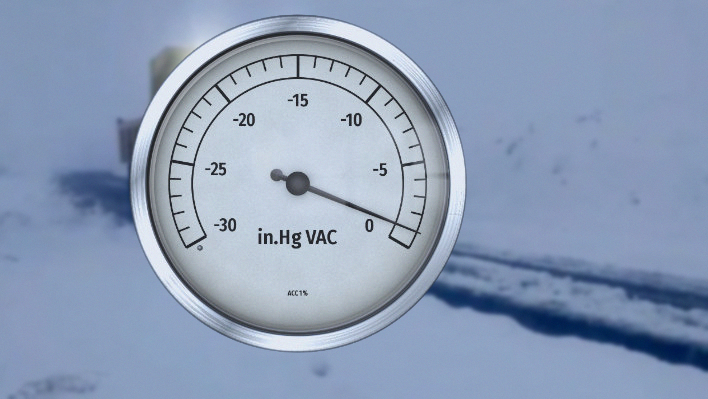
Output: inHg -1
